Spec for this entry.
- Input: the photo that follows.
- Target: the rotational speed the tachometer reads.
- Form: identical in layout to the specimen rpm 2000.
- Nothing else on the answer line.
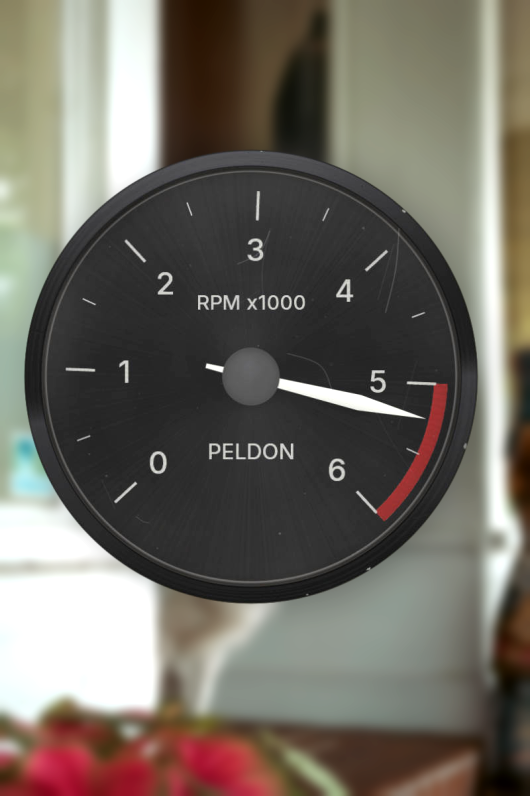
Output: rpm 5250
